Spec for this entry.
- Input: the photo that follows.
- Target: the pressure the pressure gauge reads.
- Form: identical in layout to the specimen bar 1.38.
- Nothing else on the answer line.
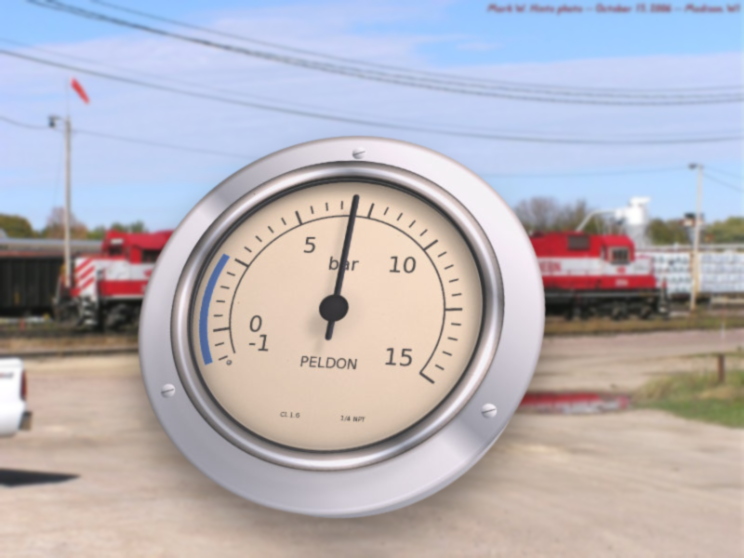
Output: bar 7
